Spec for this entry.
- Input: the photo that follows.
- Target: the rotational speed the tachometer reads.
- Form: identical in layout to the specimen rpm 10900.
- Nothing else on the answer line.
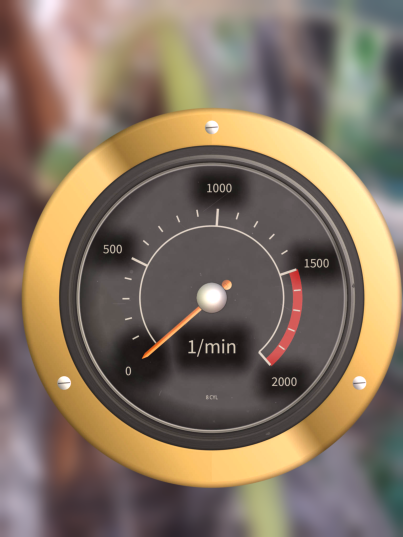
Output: rpm 0
